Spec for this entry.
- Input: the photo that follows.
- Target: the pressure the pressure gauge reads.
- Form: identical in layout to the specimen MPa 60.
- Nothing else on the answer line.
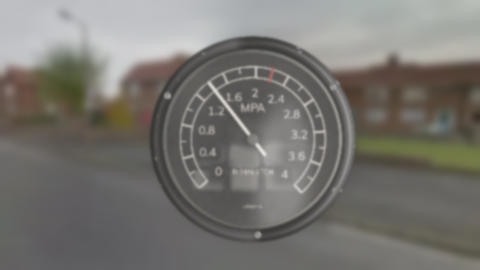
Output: MPa 1.4
